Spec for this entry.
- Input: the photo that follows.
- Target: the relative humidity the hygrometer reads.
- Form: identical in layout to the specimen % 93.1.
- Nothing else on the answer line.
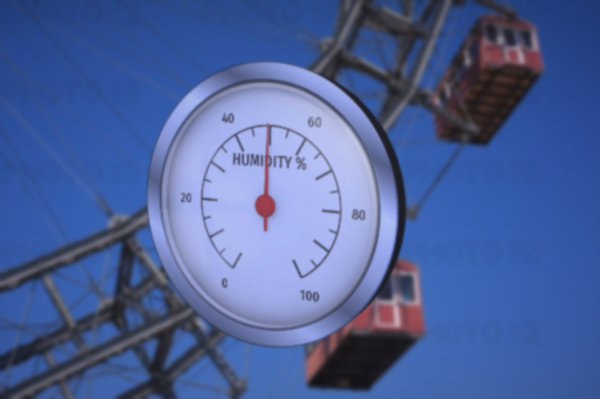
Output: % 50
